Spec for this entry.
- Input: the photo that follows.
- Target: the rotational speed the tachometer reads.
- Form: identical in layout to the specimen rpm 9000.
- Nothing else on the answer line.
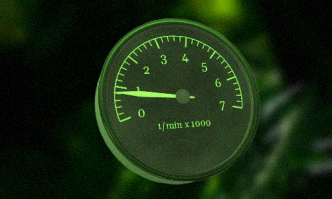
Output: rpm 800
